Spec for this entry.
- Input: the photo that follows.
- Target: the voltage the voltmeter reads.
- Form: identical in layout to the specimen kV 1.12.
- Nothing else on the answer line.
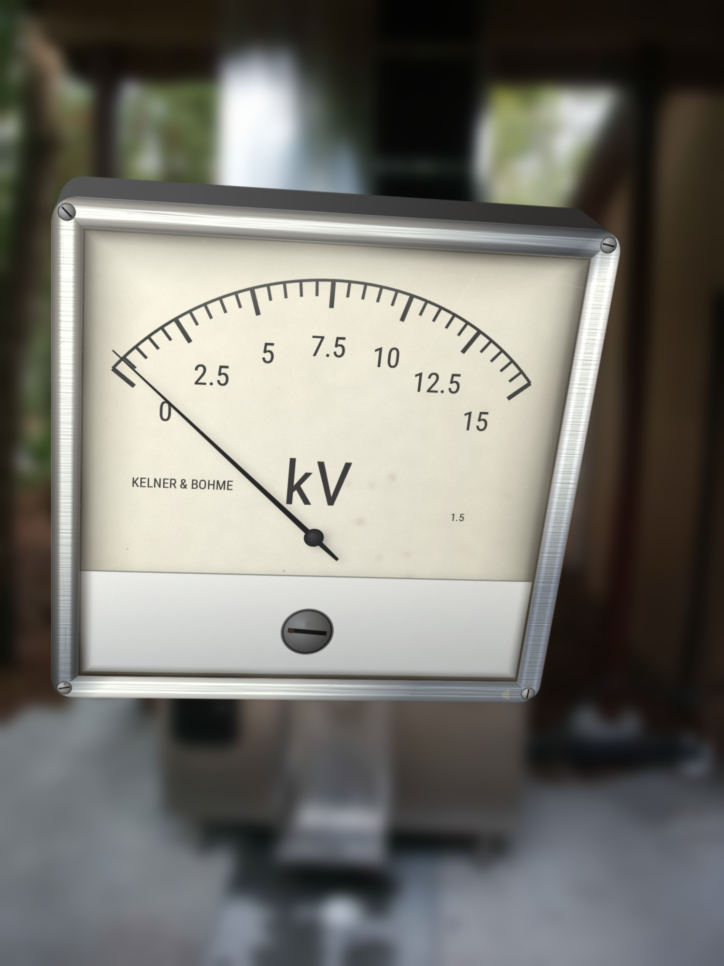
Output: kV 0.5
